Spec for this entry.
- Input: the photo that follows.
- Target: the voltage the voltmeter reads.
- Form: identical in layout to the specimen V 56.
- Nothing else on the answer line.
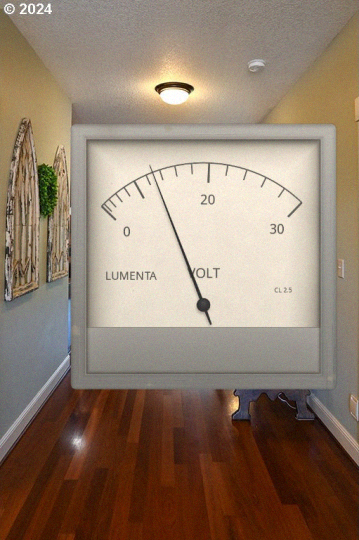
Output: V 13
